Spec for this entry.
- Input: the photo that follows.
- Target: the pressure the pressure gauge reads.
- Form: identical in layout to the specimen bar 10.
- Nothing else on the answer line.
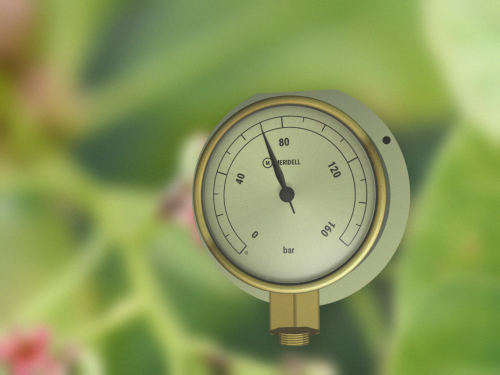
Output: bar 70
